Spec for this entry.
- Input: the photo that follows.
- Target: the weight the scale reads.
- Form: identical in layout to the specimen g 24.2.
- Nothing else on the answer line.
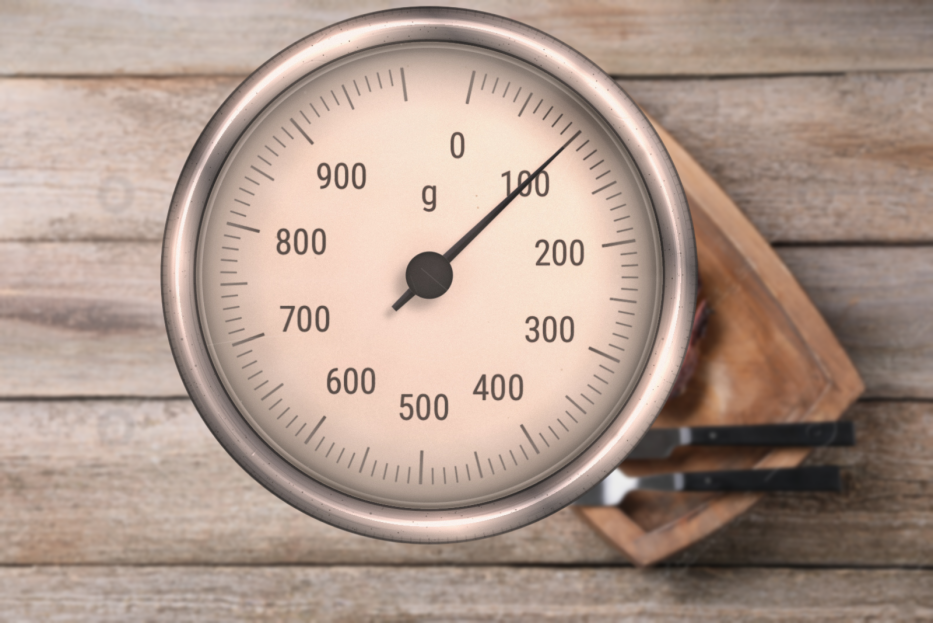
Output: g 100
